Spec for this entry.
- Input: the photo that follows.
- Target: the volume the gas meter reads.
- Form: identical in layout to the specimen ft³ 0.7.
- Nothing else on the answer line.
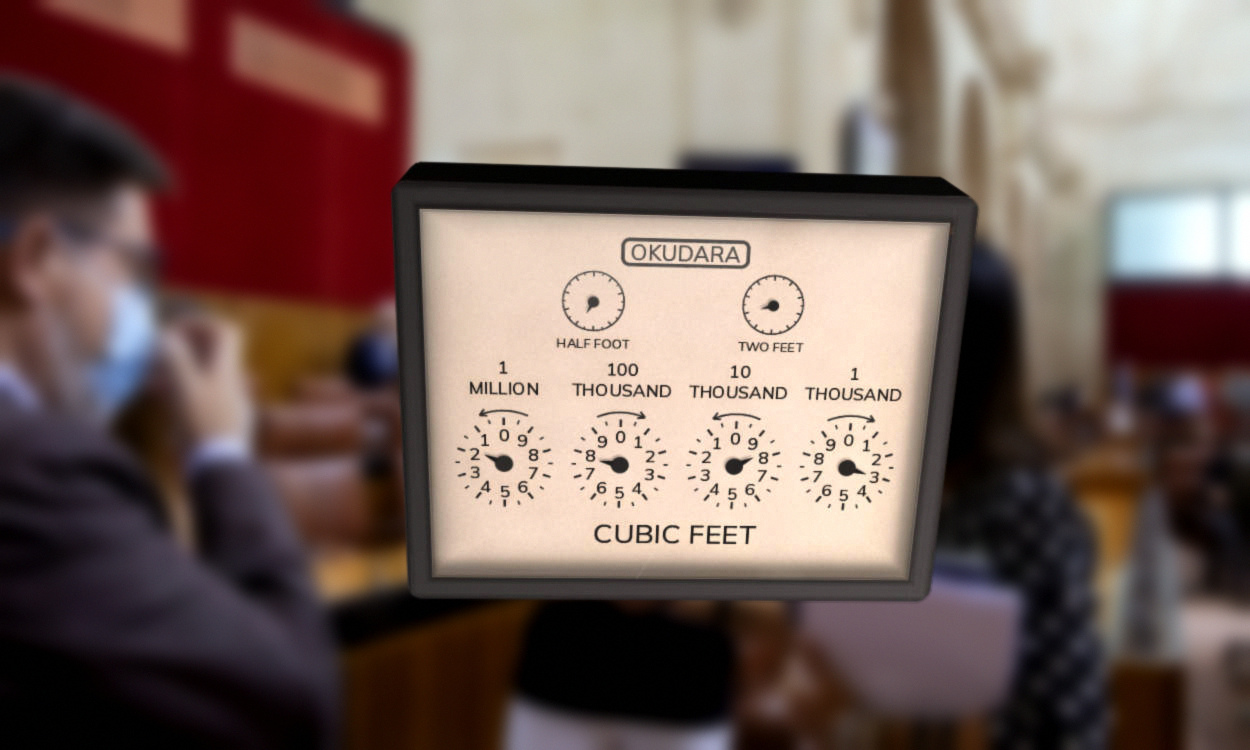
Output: ft³ 178300
